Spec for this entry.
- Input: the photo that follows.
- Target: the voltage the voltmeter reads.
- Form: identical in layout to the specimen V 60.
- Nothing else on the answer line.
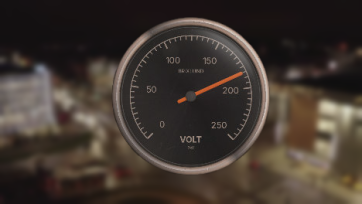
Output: V 185
